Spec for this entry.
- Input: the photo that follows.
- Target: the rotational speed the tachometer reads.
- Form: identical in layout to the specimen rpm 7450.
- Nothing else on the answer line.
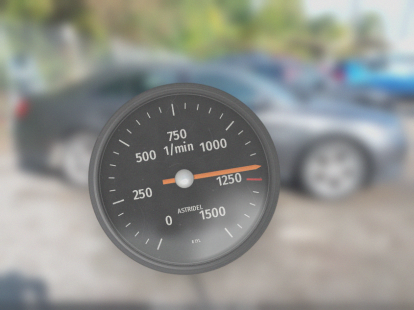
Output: rpm 1200
